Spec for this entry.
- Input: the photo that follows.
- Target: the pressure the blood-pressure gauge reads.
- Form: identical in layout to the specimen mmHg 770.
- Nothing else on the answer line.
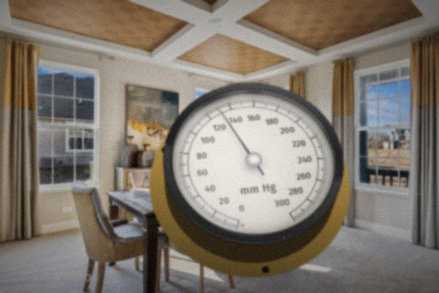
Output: mmHg 130
